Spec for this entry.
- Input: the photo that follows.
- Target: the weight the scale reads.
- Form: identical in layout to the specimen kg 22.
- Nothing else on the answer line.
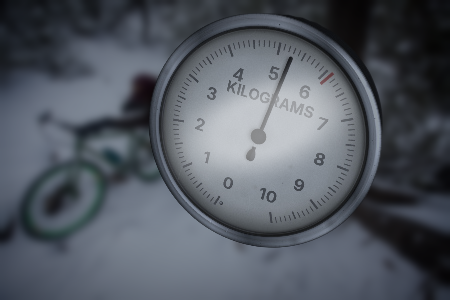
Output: kg 5.3
